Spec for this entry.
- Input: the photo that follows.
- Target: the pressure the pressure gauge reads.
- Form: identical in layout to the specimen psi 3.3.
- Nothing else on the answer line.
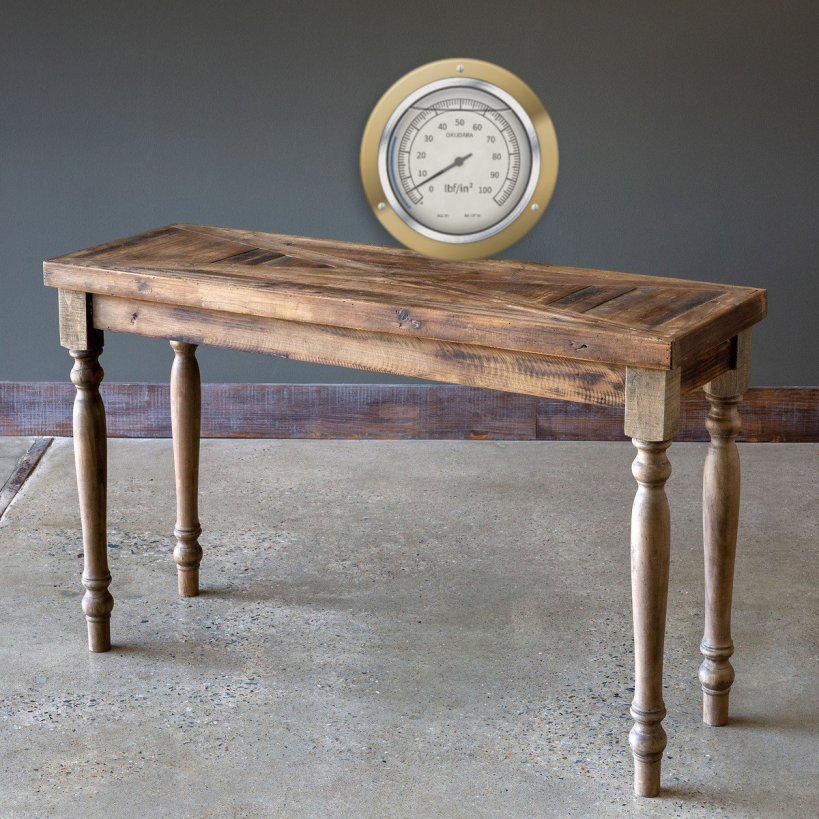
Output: psi 5
